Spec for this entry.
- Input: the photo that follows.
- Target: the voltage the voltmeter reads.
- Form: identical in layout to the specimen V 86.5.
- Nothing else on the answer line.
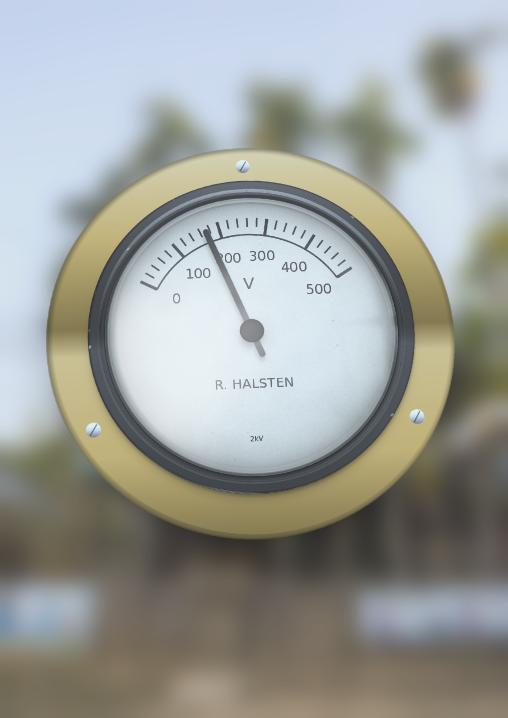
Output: V 170
